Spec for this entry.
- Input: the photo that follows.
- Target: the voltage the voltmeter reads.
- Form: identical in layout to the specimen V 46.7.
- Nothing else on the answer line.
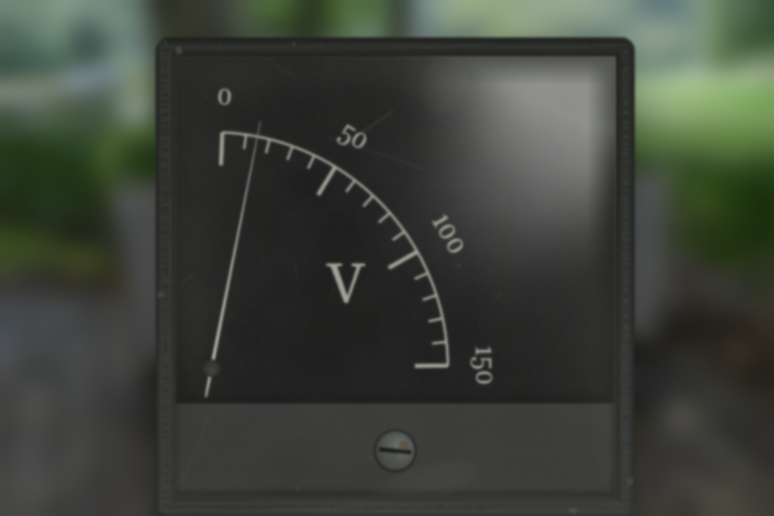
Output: V 15
